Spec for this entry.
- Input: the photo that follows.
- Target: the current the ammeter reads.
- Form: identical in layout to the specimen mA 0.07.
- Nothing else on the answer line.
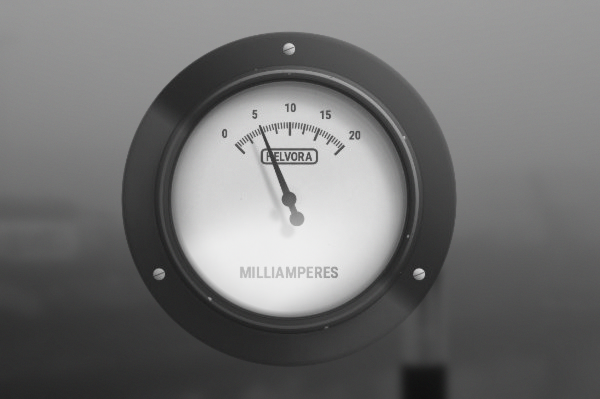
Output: mA 5
